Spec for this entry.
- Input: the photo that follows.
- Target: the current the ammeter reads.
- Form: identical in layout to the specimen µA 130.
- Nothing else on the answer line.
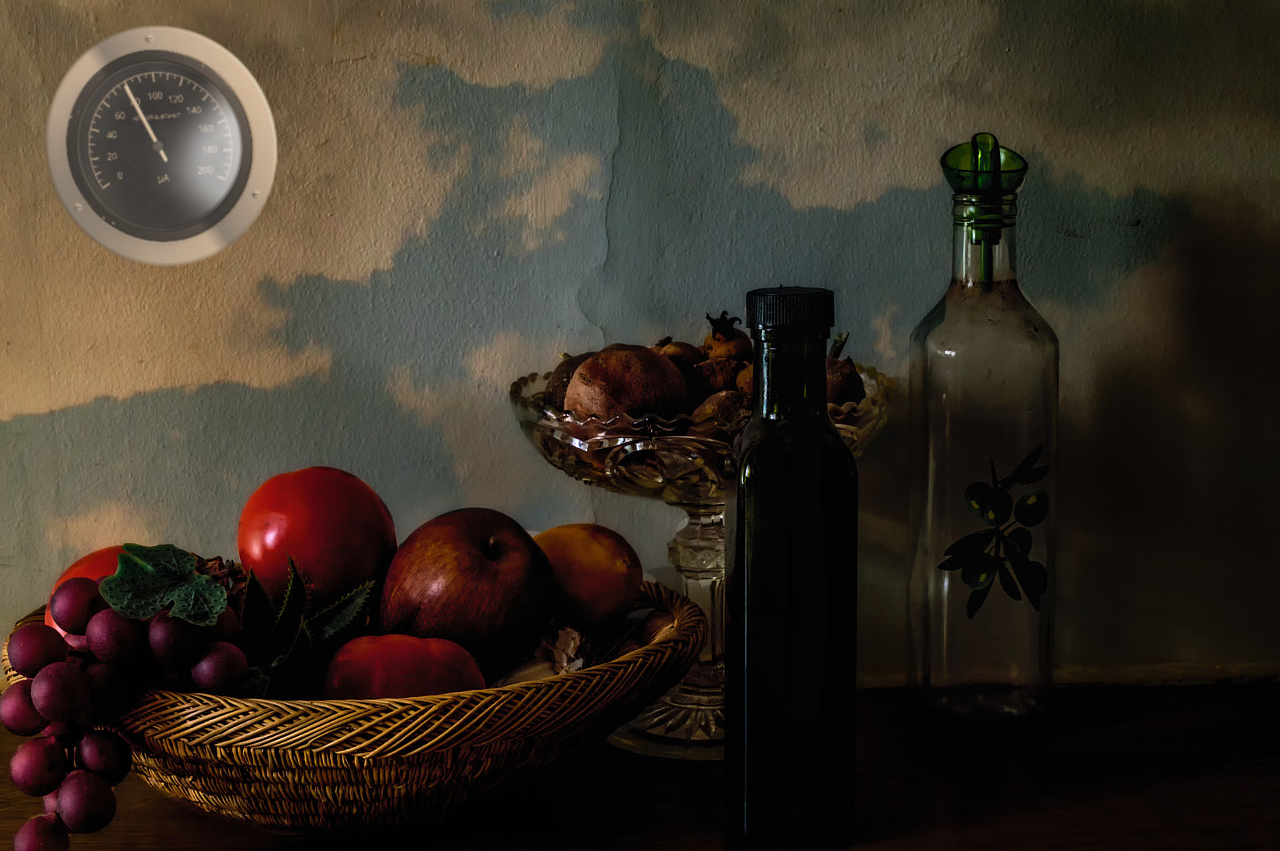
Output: µA 80
